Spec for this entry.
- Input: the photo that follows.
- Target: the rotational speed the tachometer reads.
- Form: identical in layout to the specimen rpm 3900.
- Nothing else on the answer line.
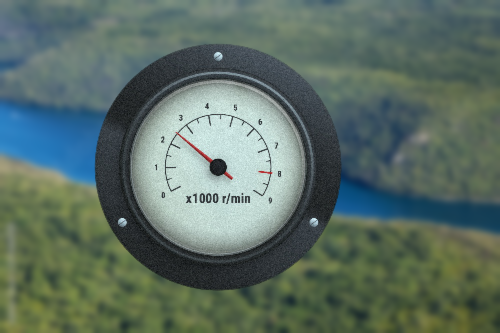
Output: rpm 2500
